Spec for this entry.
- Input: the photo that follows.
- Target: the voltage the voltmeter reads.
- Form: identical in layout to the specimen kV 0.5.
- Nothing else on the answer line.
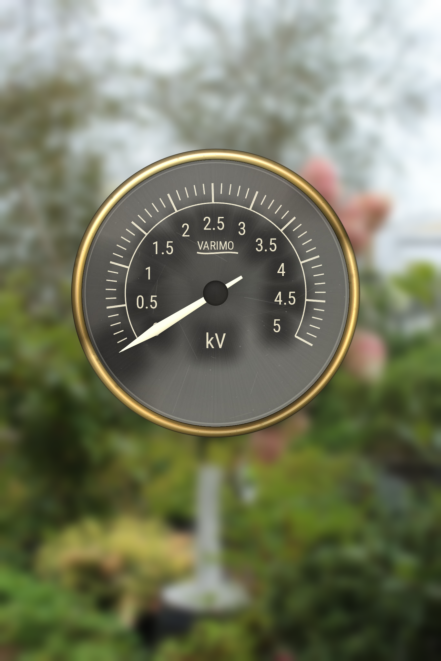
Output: kV 0
